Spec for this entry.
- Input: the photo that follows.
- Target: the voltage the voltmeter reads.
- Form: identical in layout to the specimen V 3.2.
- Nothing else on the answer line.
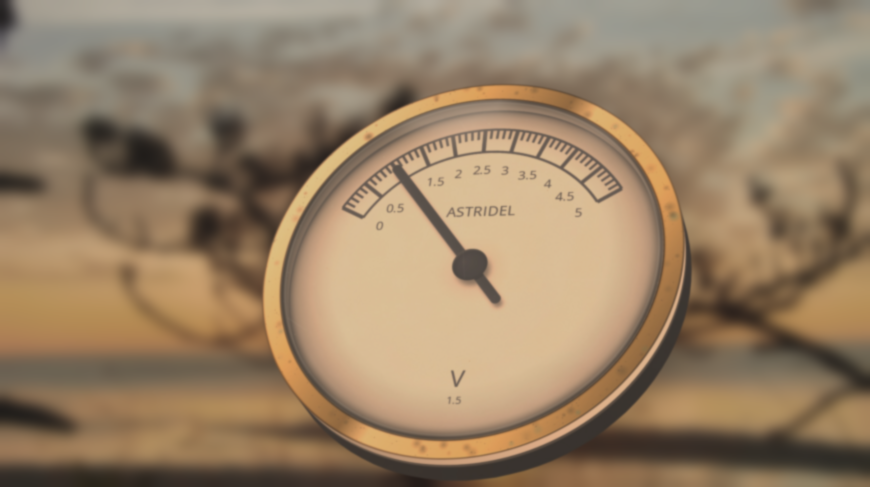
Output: V 1
